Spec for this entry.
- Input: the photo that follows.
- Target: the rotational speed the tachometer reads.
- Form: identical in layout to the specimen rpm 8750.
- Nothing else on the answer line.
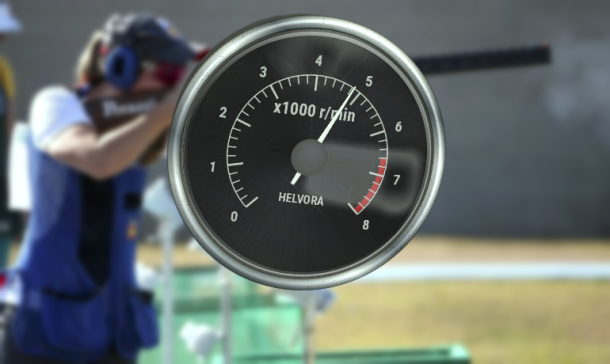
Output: rpm 4800
